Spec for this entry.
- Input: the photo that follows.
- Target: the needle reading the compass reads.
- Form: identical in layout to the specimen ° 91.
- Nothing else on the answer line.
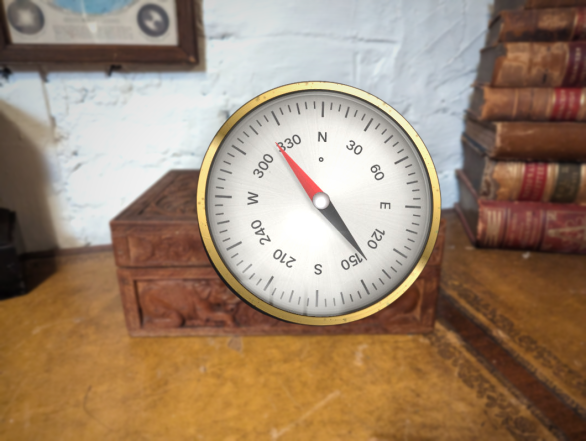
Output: ° 320
